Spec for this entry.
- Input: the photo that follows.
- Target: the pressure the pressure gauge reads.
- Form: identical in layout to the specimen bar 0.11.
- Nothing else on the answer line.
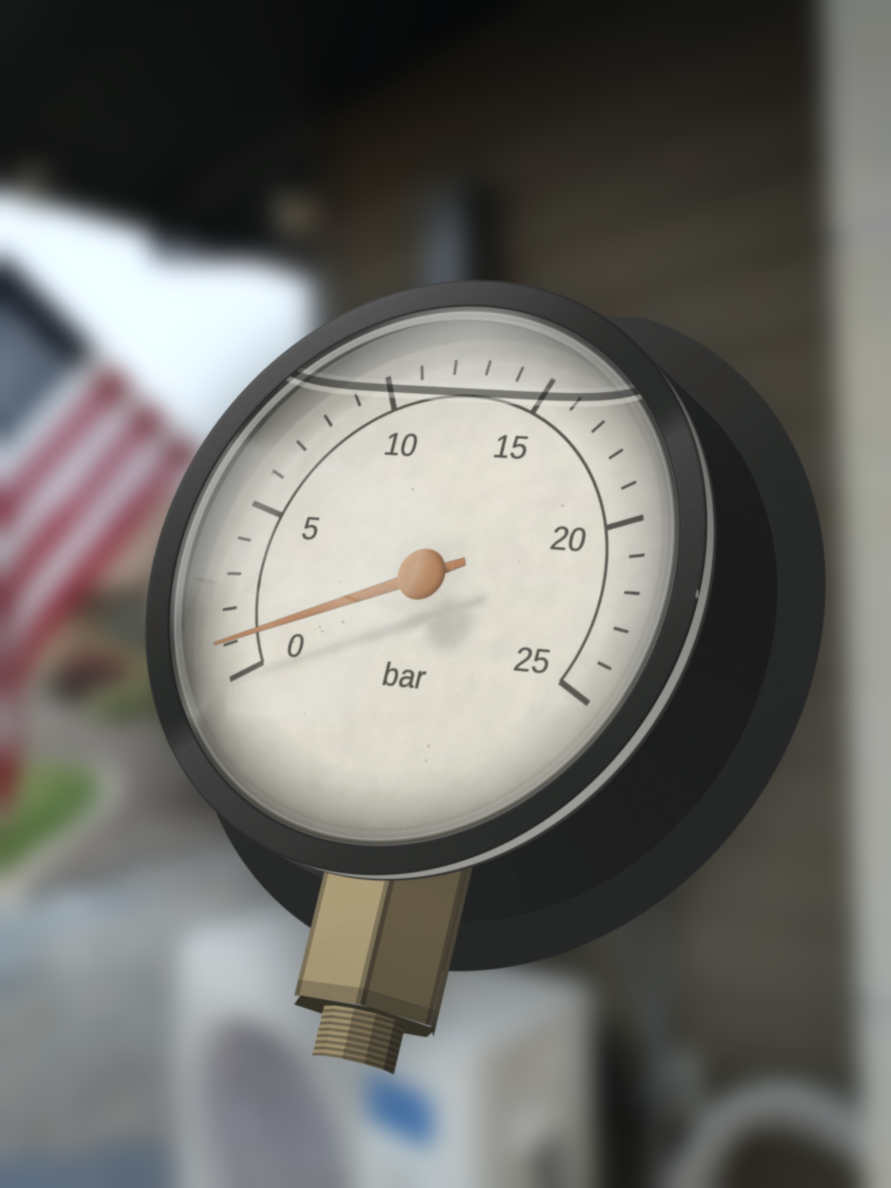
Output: bar 1
